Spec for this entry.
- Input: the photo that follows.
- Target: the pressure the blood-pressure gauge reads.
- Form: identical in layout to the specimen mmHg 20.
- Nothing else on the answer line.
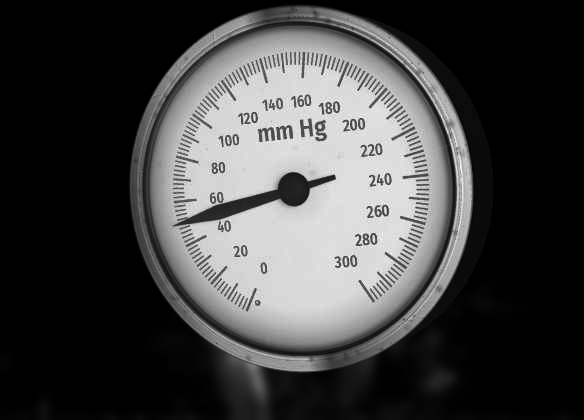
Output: mmHg 50
